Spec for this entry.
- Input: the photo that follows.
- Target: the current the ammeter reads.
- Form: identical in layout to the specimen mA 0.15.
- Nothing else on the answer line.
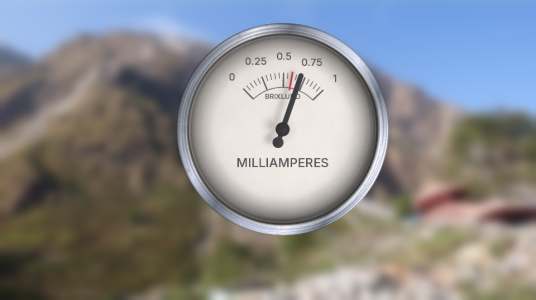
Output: mA 0.7
